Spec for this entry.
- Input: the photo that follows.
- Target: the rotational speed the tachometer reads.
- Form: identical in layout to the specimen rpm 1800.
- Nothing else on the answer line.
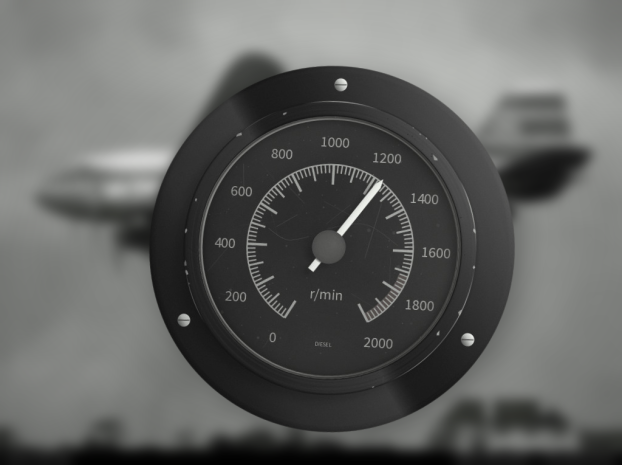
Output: rpm 1240
